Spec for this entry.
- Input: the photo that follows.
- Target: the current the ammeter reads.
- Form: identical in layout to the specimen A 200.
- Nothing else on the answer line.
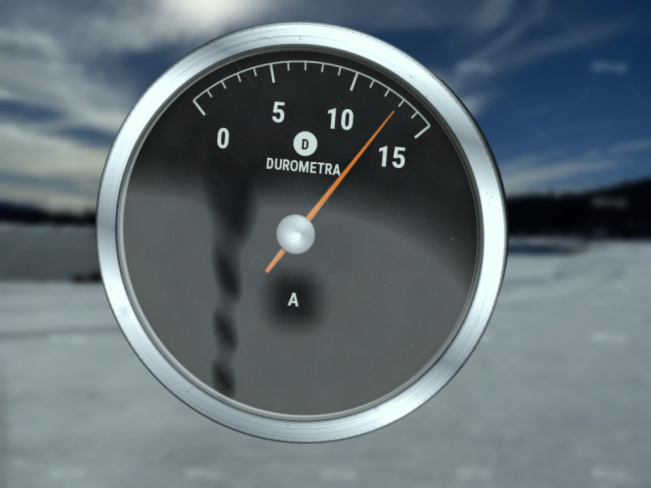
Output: A 13
